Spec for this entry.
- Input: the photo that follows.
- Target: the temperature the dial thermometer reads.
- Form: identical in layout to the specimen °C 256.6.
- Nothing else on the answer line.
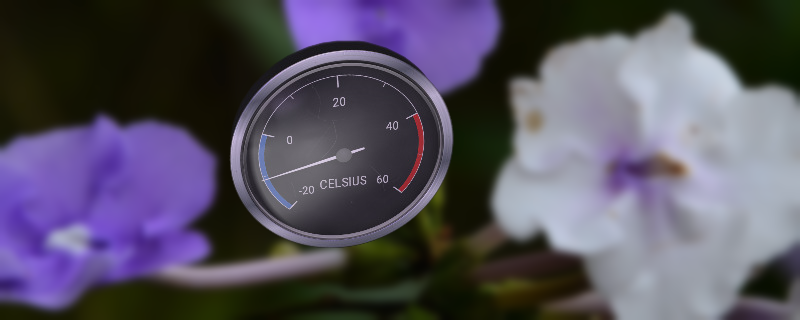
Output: °C -10
